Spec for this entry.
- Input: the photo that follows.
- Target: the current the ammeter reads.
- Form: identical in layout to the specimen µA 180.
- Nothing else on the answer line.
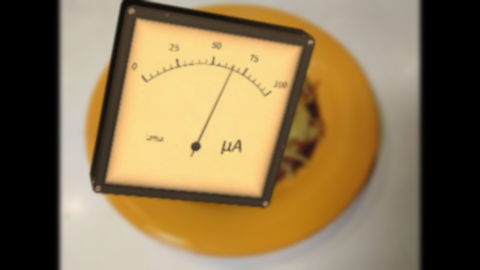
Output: µA 65
